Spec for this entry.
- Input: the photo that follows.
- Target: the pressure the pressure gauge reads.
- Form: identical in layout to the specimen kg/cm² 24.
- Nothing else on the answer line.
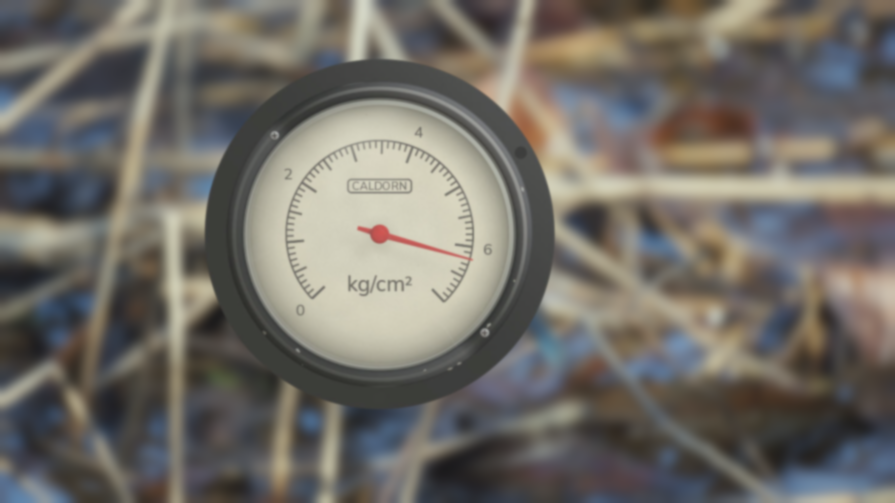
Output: kg/cm² 6.2
